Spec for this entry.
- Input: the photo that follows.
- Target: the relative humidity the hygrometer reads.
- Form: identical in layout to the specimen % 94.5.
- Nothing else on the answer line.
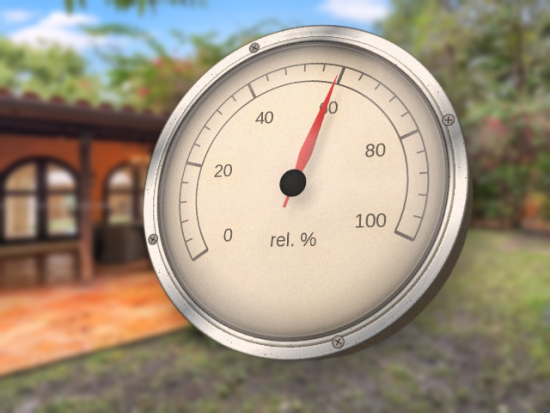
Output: % 60
